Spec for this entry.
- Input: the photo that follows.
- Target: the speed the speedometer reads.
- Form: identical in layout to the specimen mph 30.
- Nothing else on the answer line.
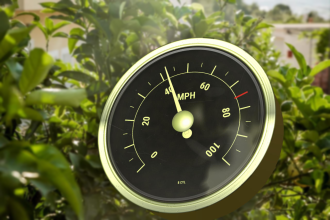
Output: mph 42.5
